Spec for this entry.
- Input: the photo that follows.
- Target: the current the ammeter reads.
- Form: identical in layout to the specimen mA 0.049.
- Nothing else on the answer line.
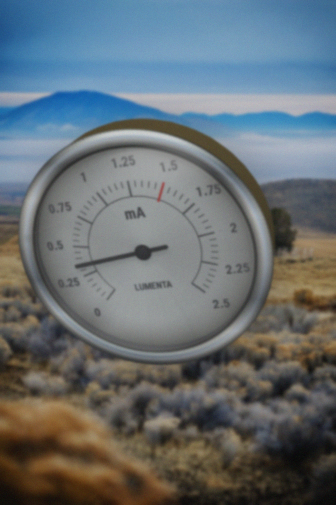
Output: mA 0.35
